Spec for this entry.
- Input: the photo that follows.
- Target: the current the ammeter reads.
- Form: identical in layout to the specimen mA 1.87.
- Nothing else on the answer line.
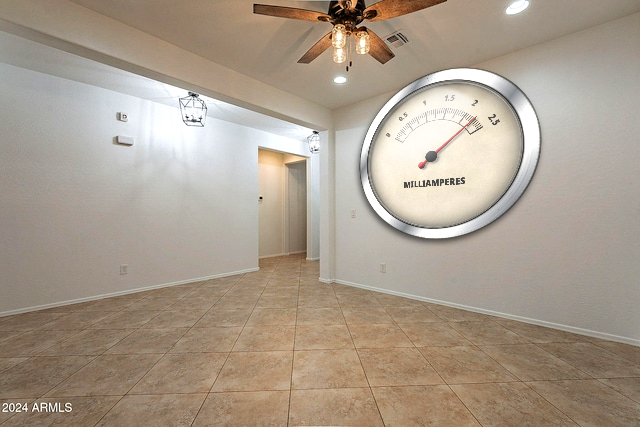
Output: mA 2.25
